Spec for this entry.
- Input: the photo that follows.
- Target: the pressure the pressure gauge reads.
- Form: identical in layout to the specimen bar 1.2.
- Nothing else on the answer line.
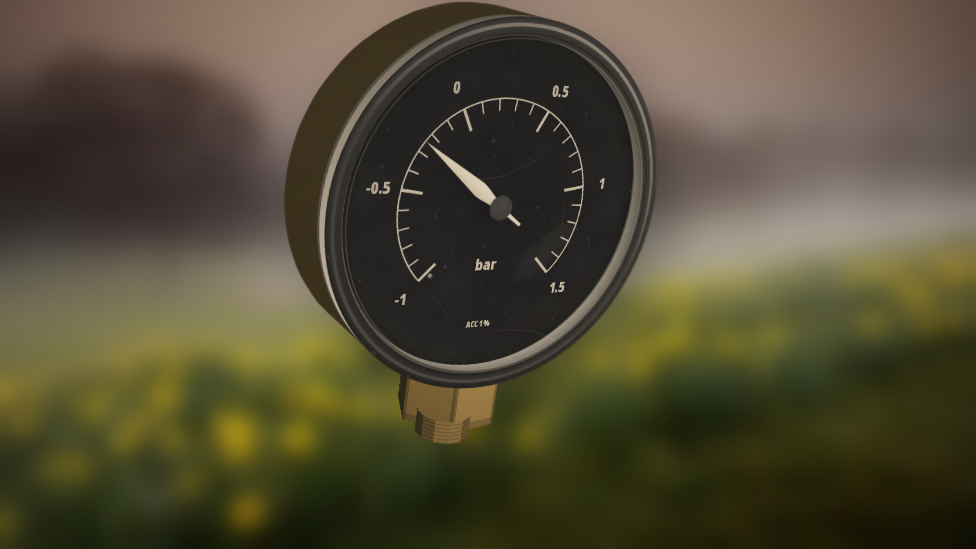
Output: bar -0.25
